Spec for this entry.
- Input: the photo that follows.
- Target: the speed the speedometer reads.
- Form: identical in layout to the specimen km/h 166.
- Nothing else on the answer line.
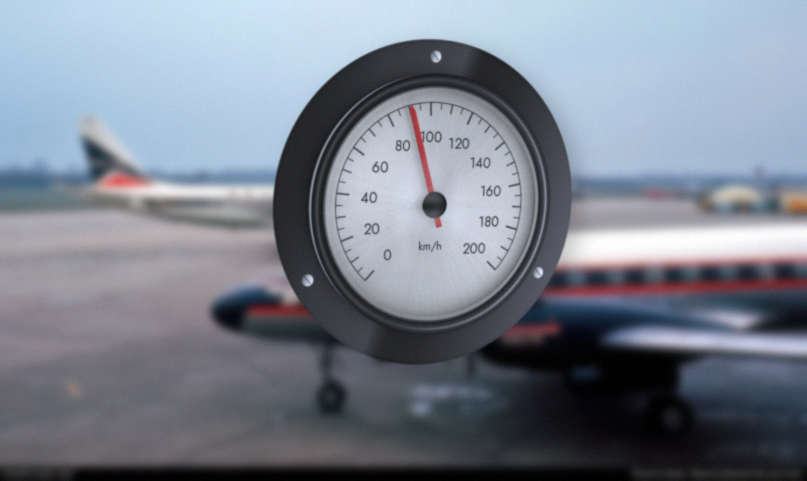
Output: km/h 90
